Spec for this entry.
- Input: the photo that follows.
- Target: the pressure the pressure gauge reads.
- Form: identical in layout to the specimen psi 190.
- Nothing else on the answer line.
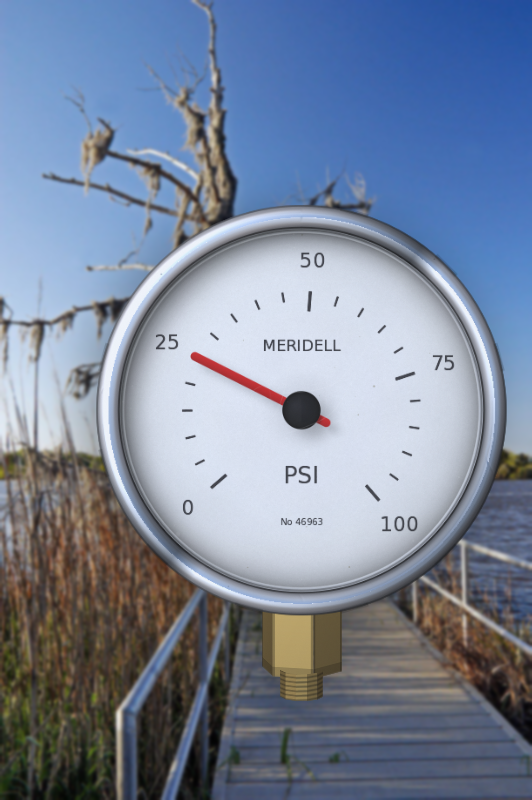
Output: psi 25
